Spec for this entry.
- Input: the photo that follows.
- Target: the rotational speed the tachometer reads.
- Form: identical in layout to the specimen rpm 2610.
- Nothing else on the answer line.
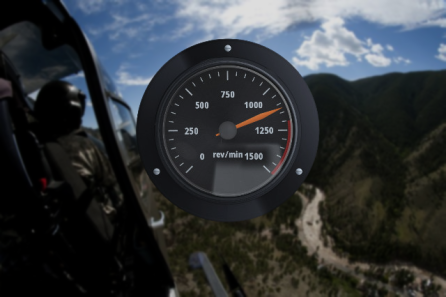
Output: rpm 1125
